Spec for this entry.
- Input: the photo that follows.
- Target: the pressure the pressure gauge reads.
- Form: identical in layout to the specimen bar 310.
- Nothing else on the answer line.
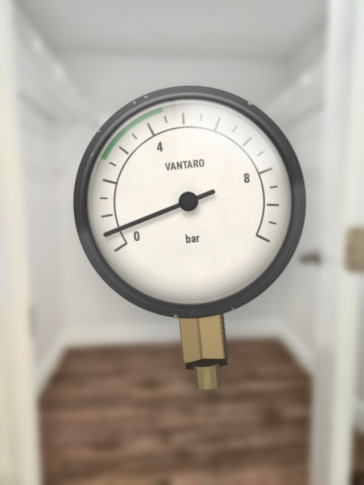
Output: bar 0.5
